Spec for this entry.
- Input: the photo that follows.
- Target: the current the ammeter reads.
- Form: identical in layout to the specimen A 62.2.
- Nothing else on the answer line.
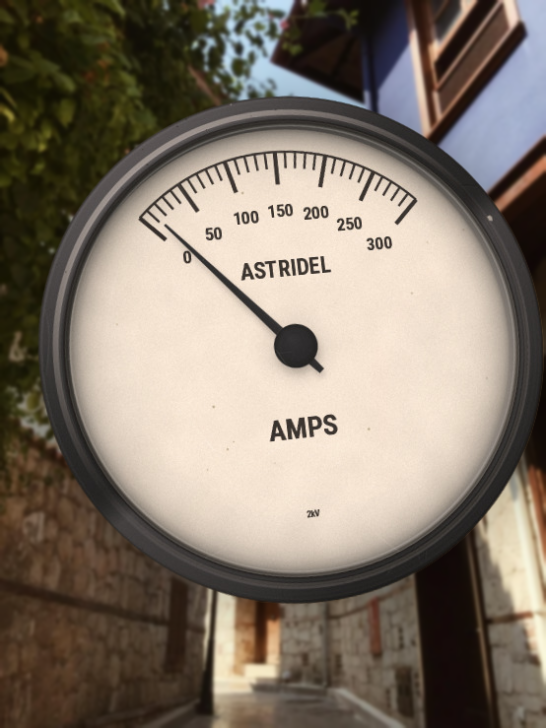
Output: A 10
